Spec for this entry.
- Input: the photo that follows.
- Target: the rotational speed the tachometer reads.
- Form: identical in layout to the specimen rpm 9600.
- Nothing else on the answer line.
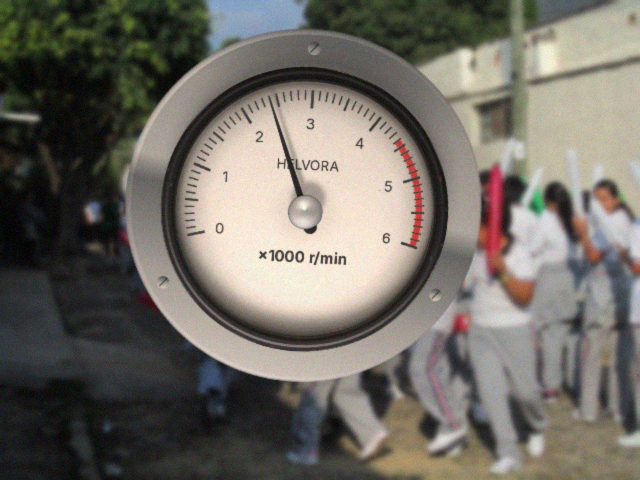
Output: rpm 2400
